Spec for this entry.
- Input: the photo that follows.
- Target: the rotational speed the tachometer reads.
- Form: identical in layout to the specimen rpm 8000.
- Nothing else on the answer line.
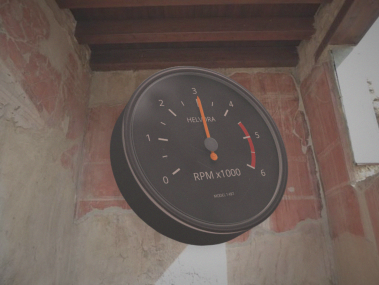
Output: rpm 3000
